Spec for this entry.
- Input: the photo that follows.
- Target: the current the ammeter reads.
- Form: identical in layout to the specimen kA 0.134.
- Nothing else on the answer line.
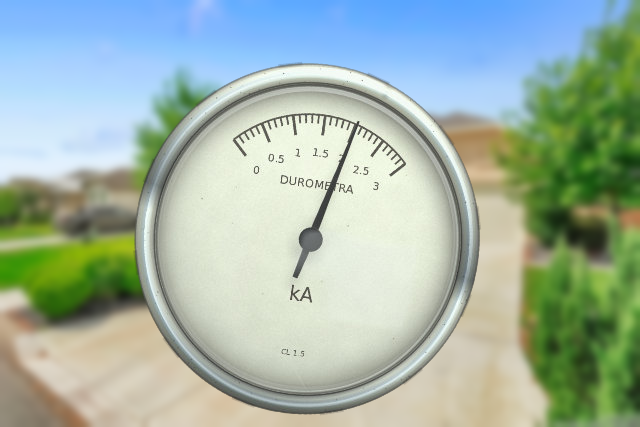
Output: kA 2
